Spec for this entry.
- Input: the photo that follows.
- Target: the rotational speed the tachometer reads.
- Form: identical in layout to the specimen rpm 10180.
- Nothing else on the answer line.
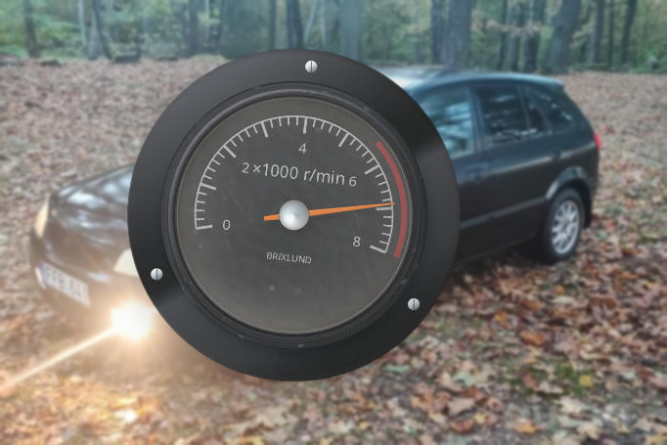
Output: rpm 6900
